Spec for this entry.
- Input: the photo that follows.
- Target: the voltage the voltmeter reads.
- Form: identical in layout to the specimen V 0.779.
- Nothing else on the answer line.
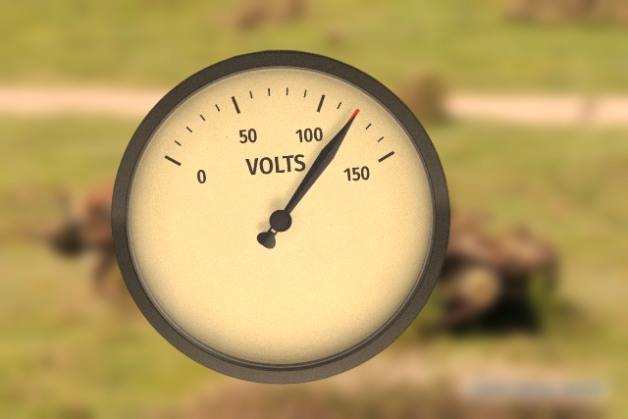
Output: V 120
